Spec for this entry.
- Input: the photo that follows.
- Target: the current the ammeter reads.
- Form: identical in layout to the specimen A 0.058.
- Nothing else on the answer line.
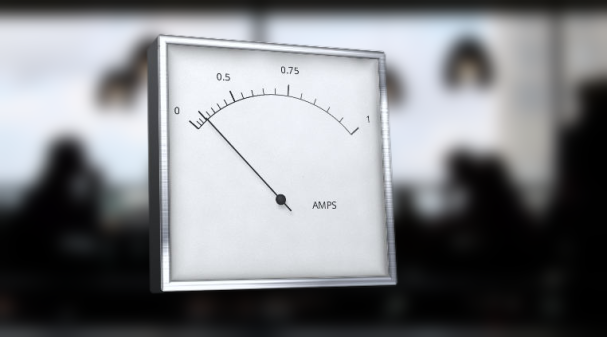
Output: A 0.25
